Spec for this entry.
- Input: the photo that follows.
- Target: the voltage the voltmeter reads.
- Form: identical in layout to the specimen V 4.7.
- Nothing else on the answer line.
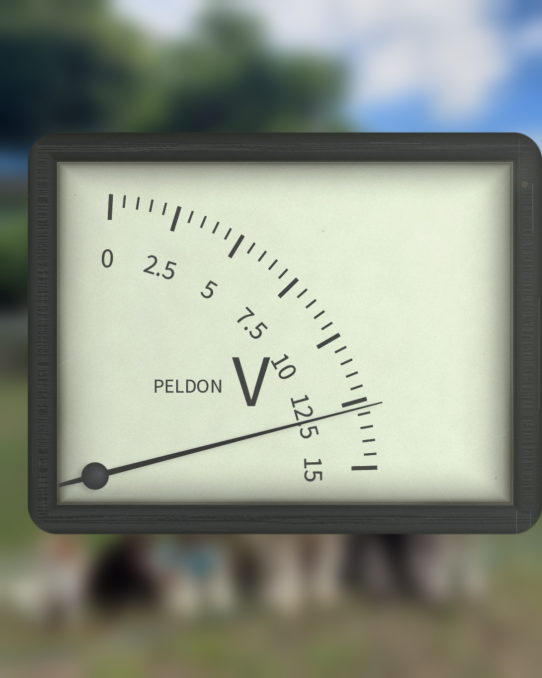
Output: V 12.75
